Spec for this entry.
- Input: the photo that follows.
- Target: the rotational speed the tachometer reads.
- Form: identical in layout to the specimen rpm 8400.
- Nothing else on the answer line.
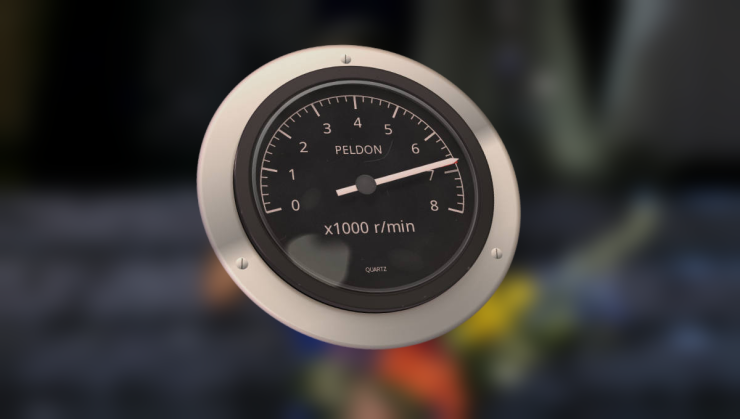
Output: rpm 6800
